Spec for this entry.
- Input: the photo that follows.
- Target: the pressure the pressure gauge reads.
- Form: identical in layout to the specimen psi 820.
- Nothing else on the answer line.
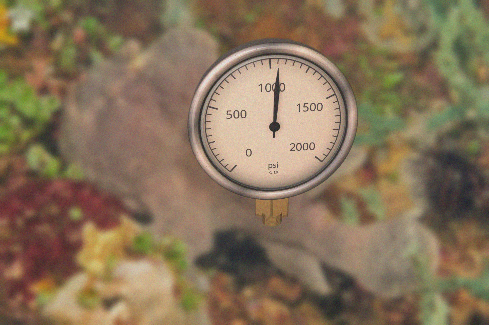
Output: psi 1050
